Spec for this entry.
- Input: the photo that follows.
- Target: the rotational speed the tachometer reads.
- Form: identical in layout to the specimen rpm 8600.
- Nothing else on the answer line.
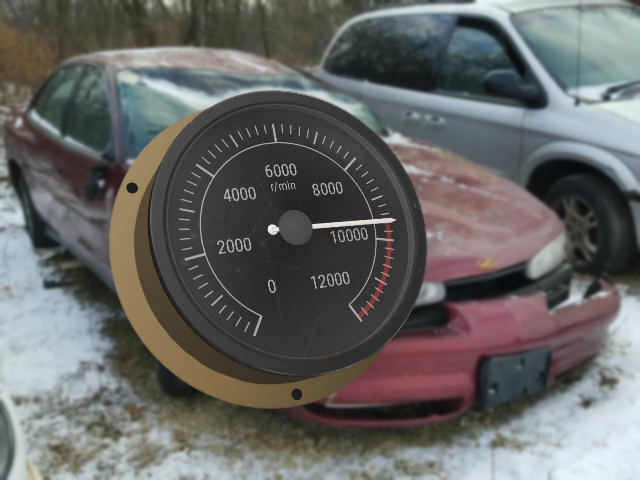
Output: rpm 9600
